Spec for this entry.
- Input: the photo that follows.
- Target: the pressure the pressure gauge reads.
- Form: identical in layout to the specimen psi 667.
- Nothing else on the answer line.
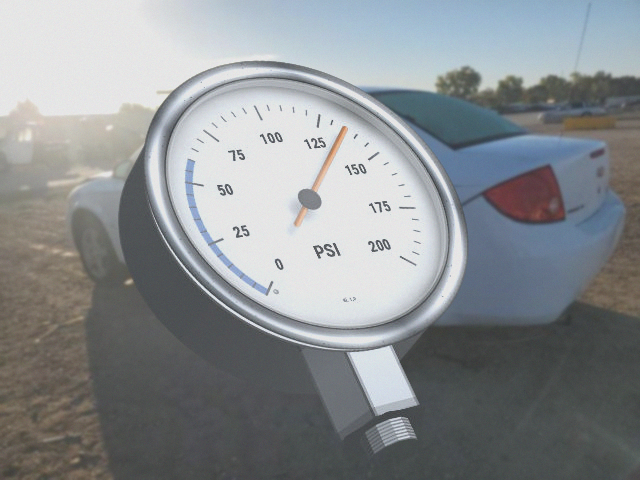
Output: psi 135
